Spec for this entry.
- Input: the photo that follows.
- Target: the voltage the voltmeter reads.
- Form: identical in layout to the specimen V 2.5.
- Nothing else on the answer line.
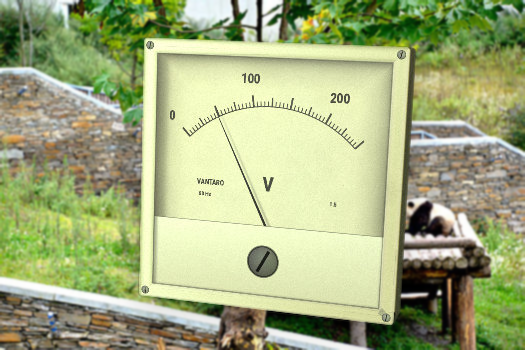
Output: V 50
